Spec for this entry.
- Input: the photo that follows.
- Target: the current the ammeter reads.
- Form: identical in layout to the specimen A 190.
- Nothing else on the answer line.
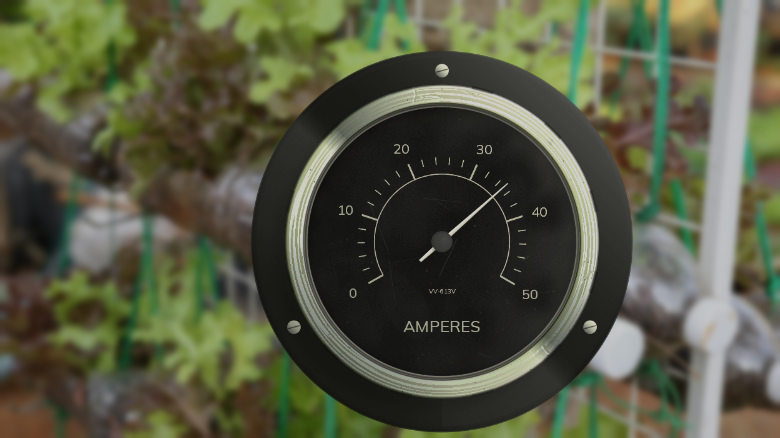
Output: A 35
